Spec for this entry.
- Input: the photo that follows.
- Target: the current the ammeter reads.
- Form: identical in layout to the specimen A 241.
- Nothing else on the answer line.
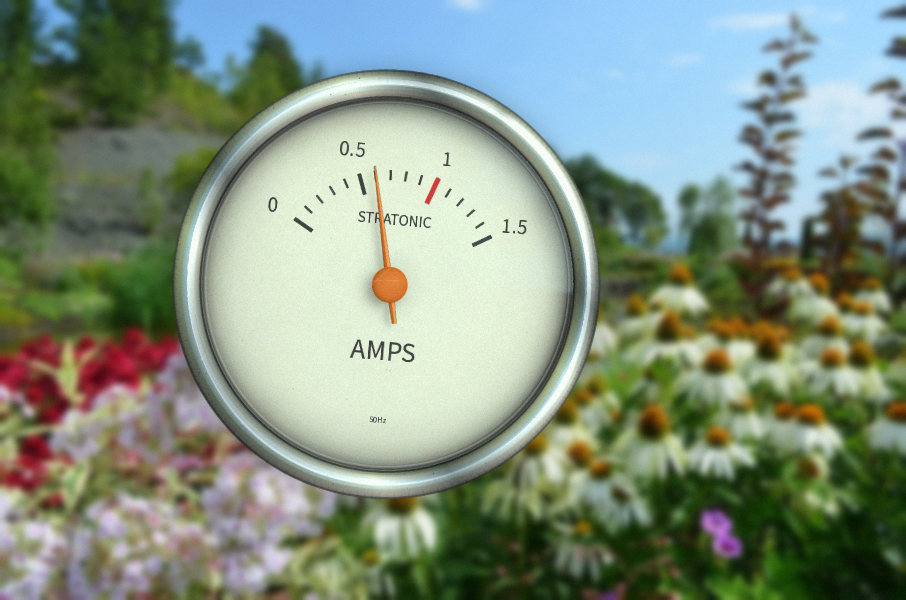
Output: A 0.6
